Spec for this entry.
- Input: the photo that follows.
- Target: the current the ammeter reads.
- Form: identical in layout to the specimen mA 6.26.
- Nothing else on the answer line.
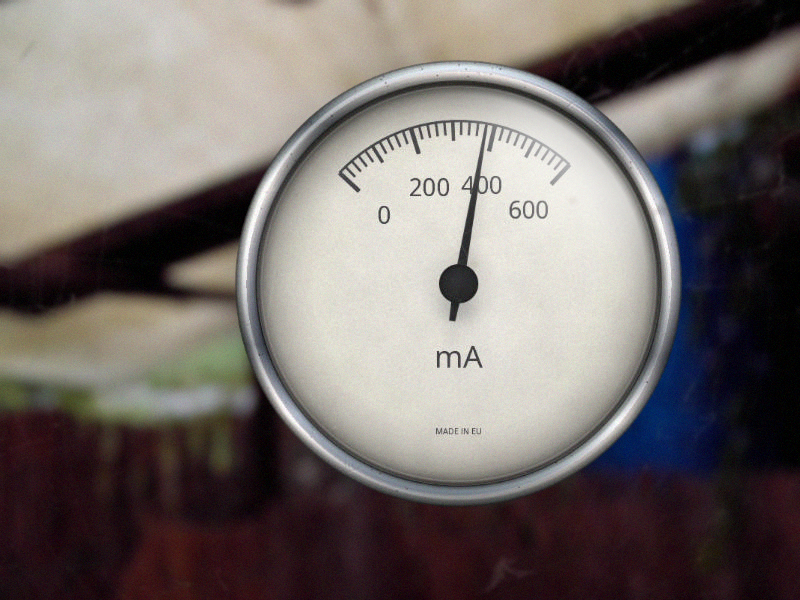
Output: mA 380
